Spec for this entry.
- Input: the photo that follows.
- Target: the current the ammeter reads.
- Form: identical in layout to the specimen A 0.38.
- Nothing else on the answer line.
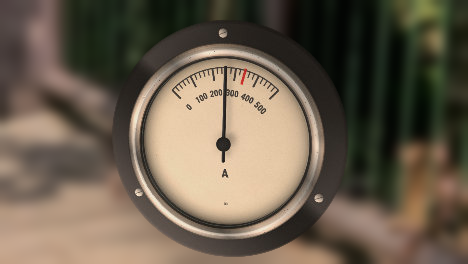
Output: A 260
